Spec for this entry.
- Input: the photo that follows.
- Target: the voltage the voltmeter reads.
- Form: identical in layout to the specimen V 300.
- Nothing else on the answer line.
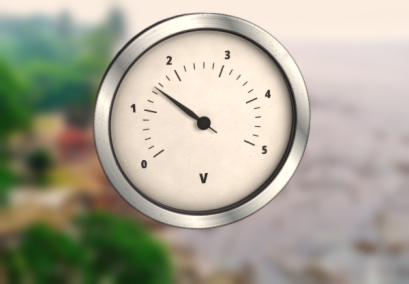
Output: V 1.5
